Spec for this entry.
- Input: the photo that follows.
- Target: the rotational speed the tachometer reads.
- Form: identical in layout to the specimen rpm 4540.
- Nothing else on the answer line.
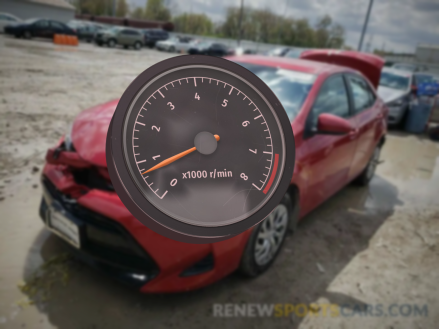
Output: rpm 700
